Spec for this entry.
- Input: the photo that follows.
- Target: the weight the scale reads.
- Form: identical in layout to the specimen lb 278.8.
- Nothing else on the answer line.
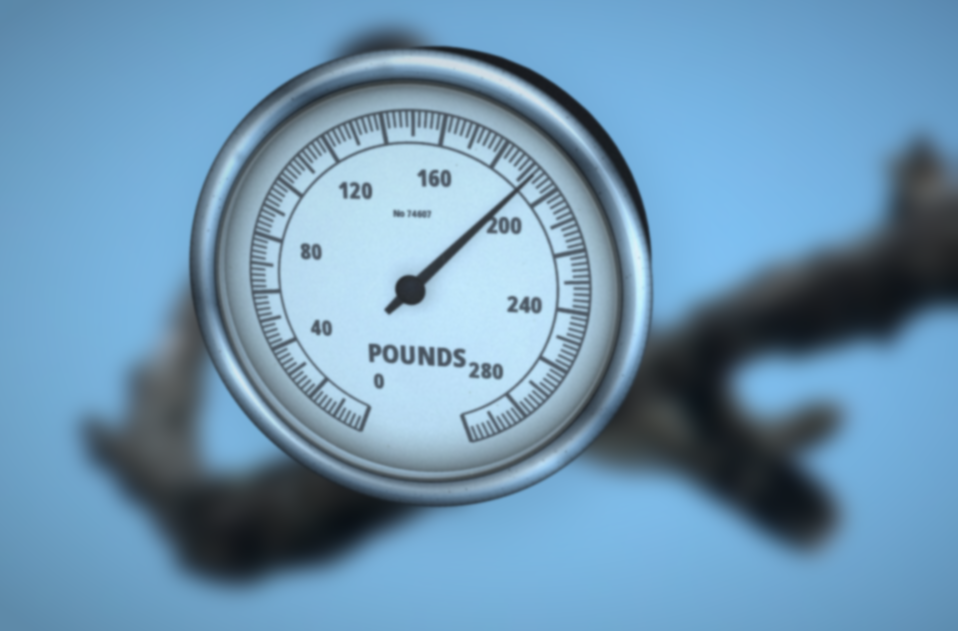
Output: lb 192
